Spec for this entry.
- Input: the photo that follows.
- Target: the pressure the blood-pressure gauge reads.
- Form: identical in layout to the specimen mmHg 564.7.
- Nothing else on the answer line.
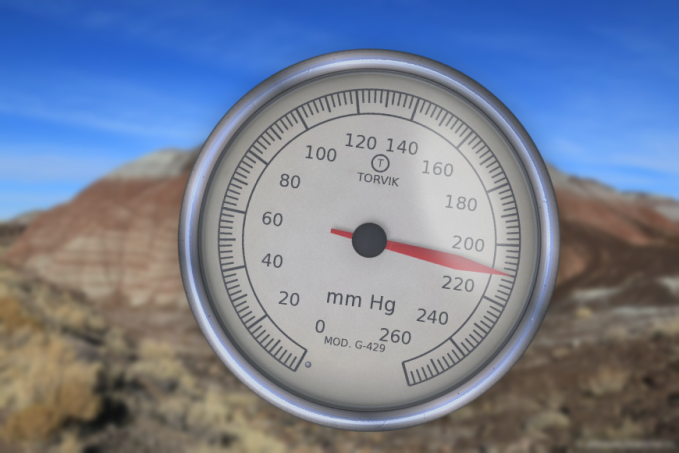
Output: mmHg 210
